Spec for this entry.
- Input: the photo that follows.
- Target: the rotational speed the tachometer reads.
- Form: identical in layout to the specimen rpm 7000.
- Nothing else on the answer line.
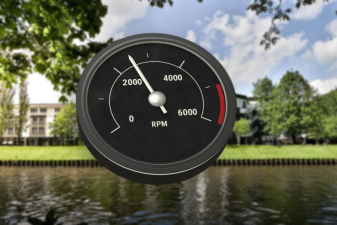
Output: rpm 2500
